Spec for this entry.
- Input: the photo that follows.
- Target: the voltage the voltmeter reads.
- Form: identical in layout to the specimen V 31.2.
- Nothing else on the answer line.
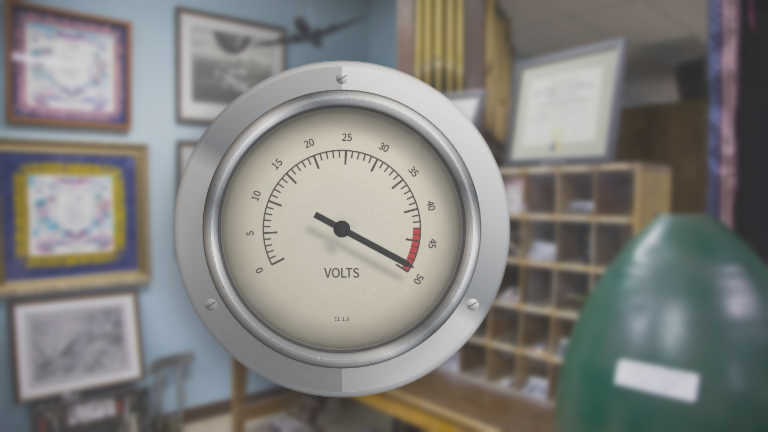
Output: V 49
